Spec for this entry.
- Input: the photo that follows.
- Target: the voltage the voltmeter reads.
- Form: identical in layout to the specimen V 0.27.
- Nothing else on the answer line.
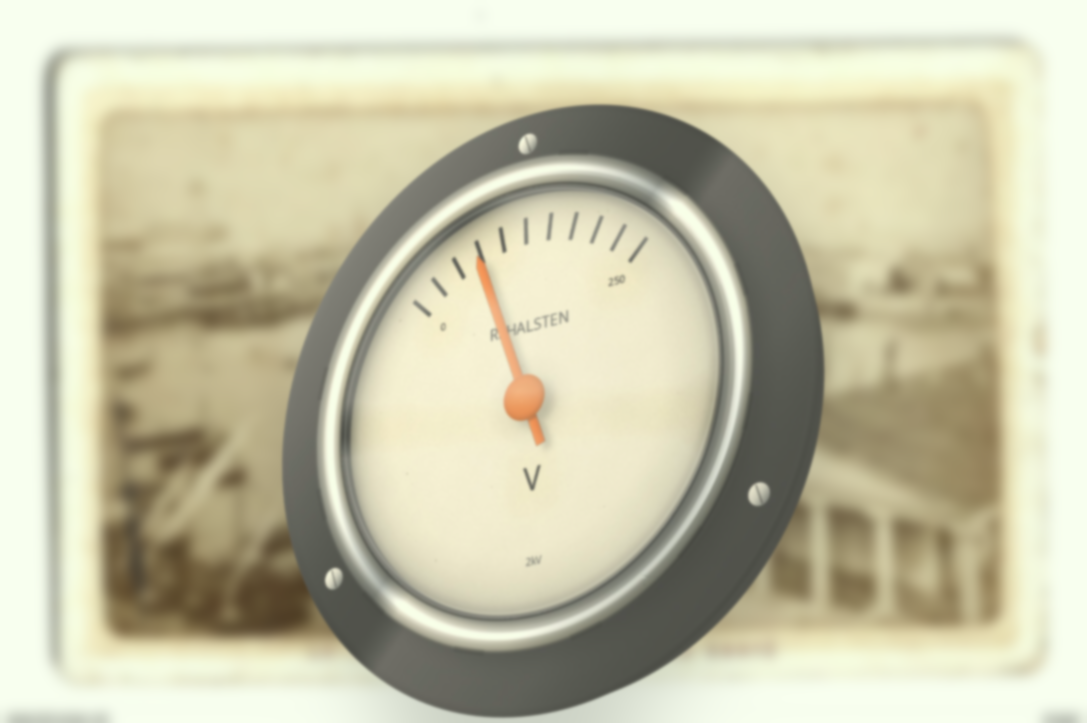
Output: V 75
